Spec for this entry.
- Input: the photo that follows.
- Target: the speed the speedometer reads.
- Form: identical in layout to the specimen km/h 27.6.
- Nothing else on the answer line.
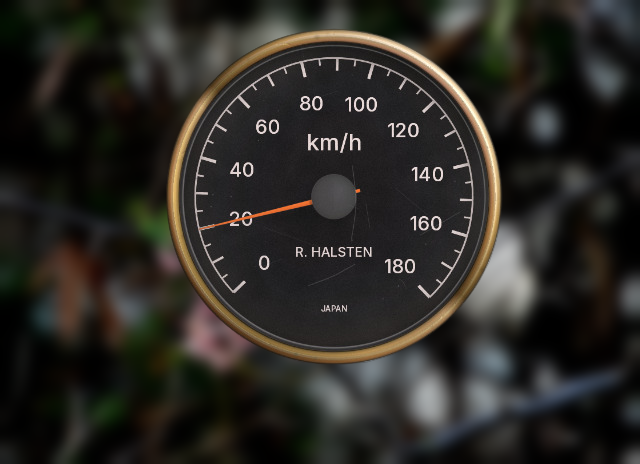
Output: km/h 20
